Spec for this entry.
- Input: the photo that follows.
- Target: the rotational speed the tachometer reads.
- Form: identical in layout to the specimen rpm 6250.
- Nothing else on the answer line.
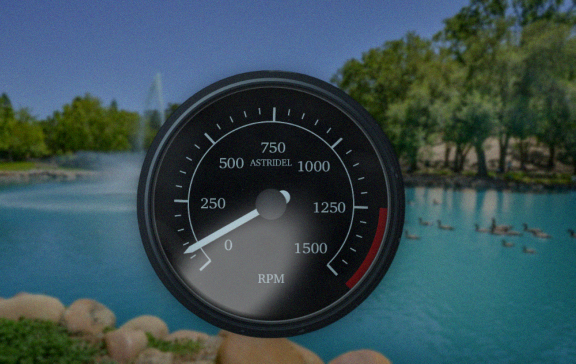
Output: rpm 75
